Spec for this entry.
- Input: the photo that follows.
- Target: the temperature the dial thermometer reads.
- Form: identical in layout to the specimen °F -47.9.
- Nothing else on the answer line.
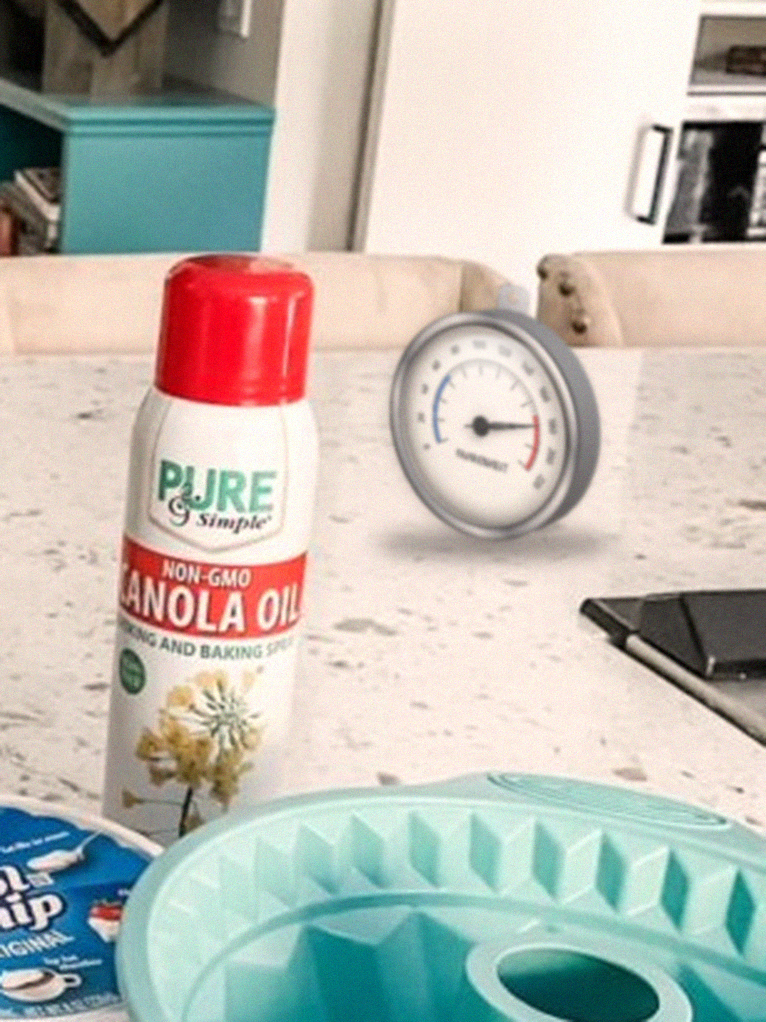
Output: °F 180
